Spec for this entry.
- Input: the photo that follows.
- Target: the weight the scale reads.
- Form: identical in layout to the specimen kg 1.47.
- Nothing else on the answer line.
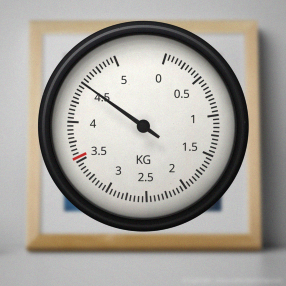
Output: kg 4.5
